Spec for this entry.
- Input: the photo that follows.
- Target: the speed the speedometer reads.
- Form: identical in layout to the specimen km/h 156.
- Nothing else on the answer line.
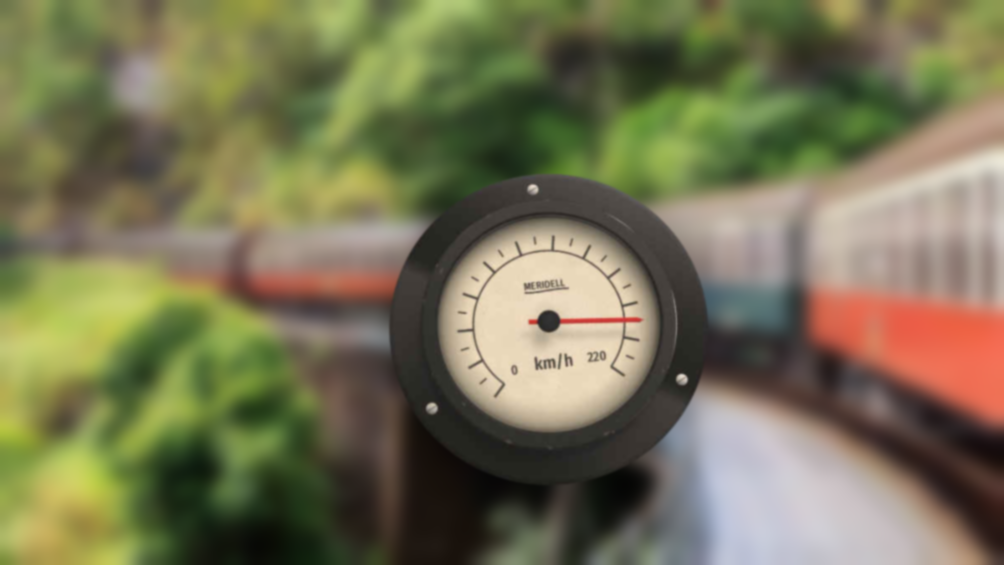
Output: km/h 190
